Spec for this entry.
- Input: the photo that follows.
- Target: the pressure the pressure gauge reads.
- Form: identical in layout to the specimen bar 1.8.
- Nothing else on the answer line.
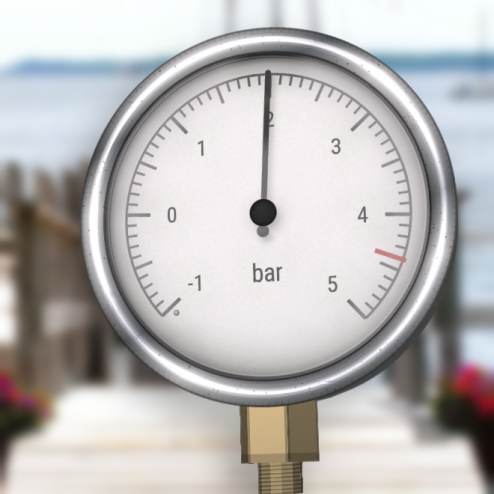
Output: bar 2
